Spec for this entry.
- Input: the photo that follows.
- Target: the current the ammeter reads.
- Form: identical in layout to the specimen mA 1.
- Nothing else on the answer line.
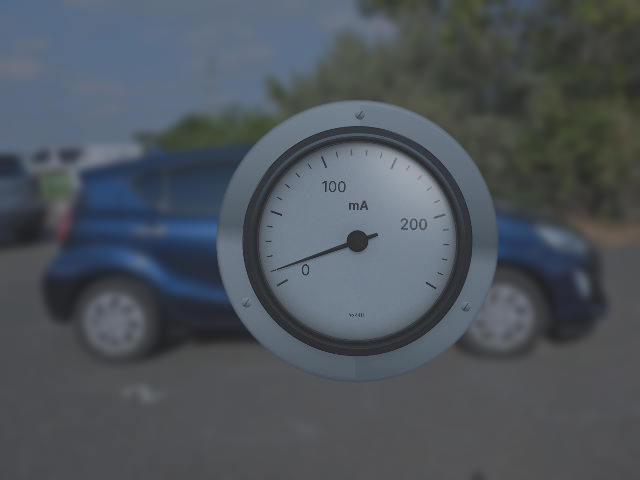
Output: mA 10
